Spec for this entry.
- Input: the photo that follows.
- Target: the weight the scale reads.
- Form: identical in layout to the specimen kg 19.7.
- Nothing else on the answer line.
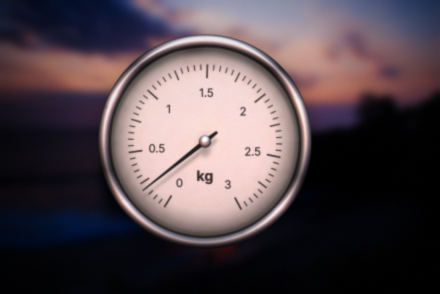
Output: kg 0.2
